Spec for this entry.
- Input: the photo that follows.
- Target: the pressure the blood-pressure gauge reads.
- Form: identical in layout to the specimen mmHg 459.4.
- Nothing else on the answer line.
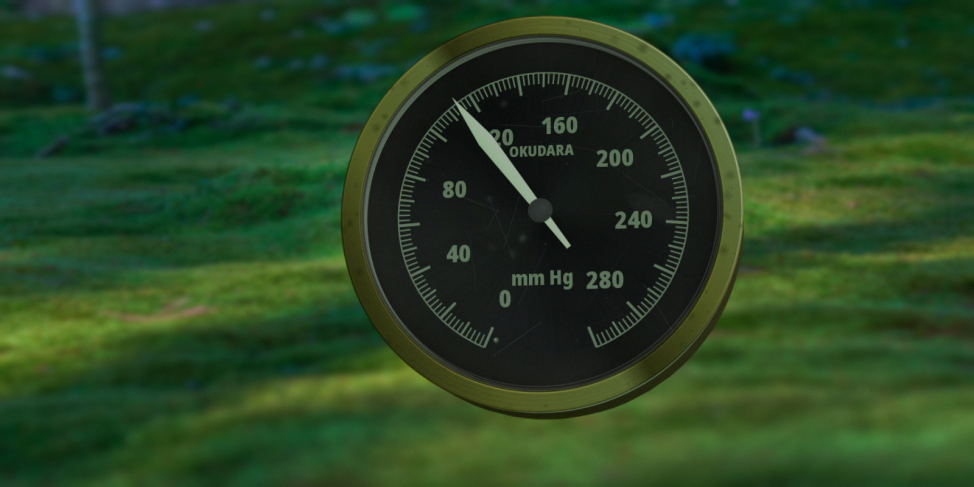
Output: mmHg 114
